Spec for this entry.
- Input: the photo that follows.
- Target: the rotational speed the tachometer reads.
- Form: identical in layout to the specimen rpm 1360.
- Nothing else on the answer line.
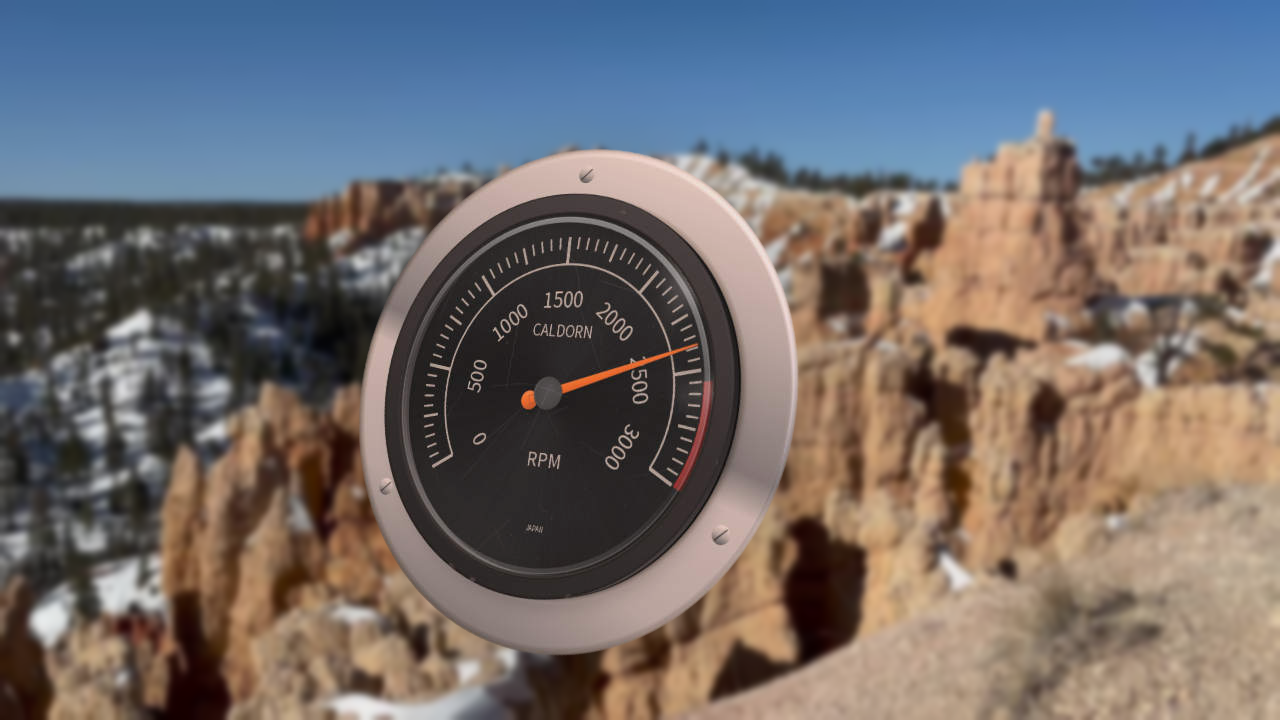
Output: rpm 2400
